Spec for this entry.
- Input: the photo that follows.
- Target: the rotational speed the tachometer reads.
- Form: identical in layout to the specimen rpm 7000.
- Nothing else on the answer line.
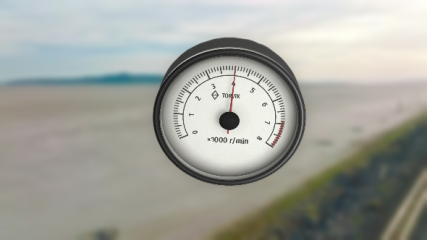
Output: rpm 4000
